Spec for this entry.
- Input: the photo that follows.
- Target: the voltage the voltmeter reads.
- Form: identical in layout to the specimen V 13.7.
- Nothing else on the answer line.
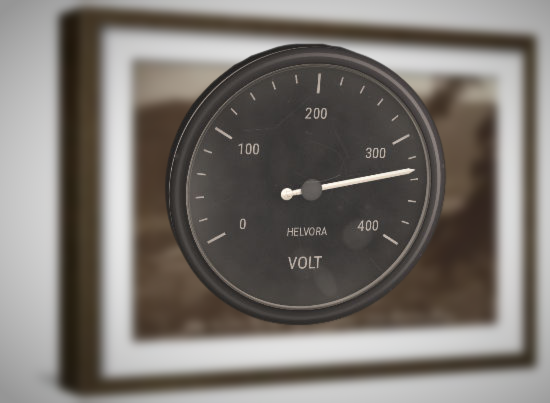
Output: V 330
